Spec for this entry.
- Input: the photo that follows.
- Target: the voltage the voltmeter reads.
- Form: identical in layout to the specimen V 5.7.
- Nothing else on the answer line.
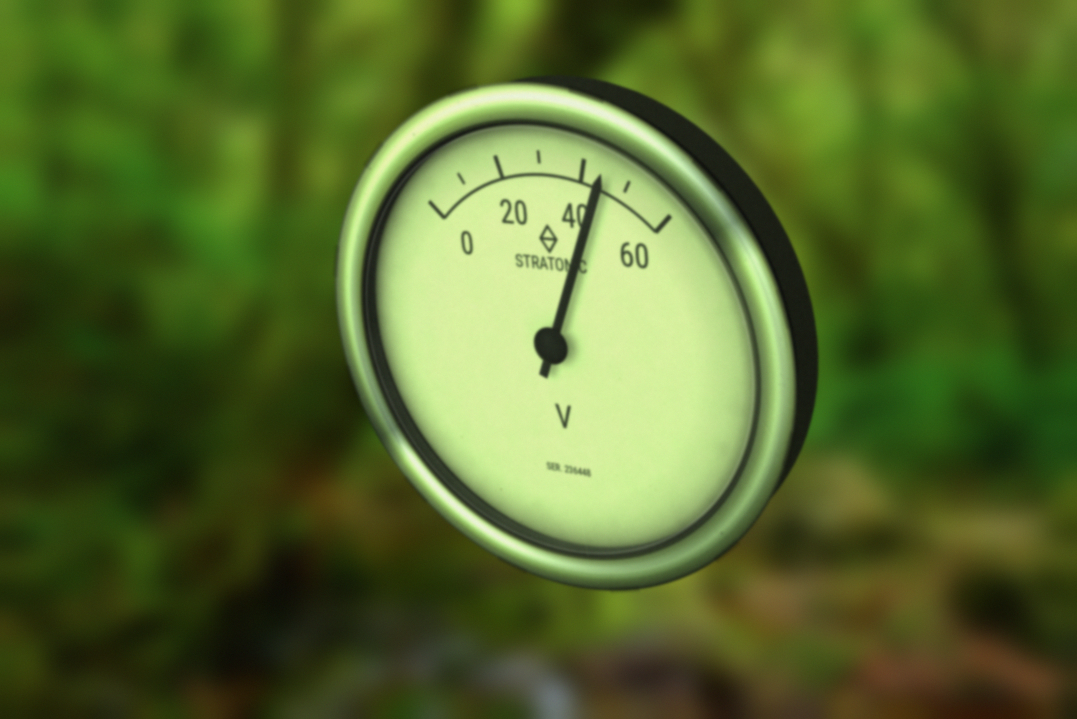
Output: V 45
